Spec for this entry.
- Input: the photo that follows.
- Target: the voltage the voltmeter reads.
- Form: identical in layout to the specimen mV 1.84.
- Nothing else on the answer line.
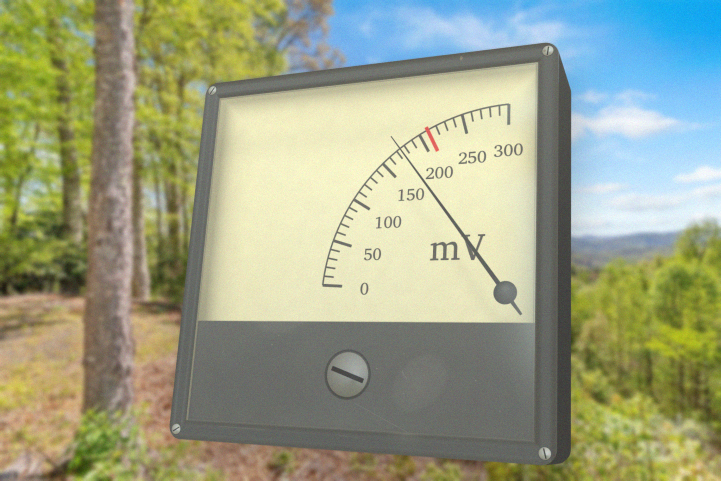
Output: mV 175
